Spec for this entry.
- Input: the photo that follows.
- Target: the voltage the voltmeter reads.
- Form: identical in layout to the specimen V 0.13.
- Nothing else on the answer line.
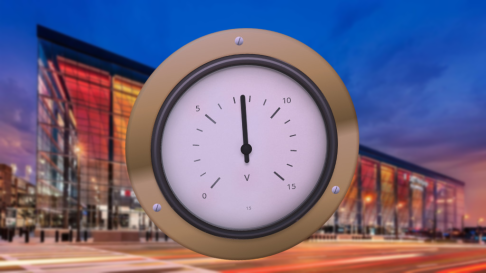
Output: V 7.5
